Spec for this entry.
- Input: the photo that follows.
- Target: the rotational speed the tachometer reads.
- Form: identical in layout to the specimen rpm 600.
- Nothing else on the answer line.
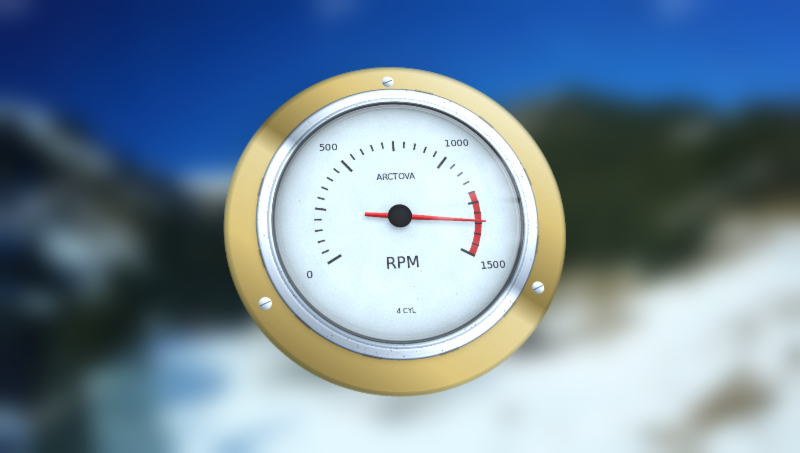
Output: rpm 1350
